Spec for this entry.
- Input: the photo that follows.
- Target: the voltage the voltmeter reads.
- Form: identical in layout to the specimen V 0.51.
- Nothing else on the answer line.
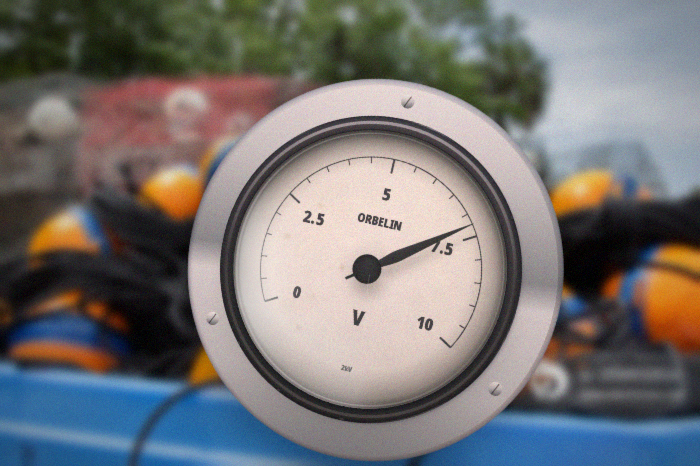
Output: V 7.25
